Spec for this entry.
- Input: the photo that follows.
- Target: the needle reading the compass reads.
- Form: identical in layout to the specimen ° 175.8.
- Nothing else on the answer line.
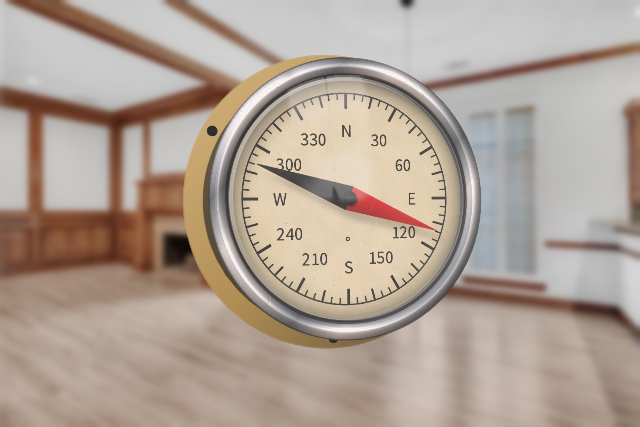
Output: ° 110
